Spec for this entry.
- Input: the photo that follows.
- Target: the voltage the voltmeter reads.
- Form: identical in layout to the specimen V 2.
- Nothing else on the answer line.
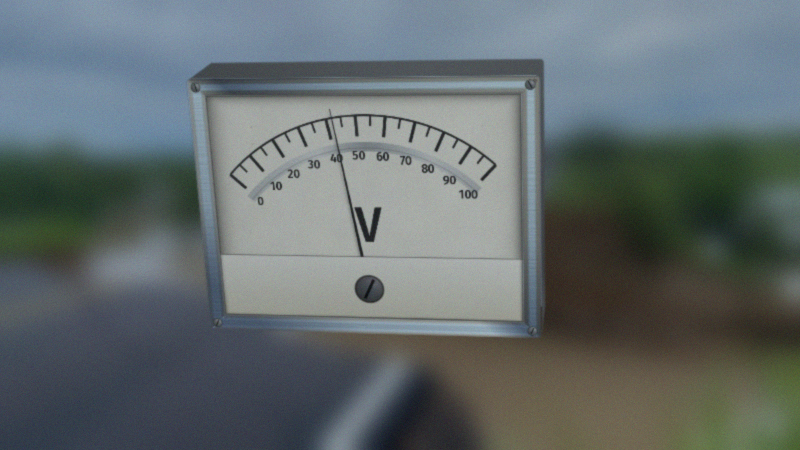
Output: V 42.5
